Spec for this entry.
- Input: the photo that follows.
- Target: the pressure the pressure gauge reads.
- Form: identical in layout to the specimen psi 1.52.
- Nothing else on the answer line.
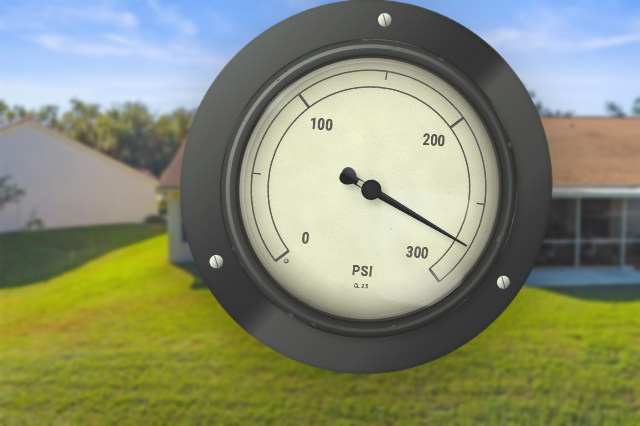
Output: psi 275
